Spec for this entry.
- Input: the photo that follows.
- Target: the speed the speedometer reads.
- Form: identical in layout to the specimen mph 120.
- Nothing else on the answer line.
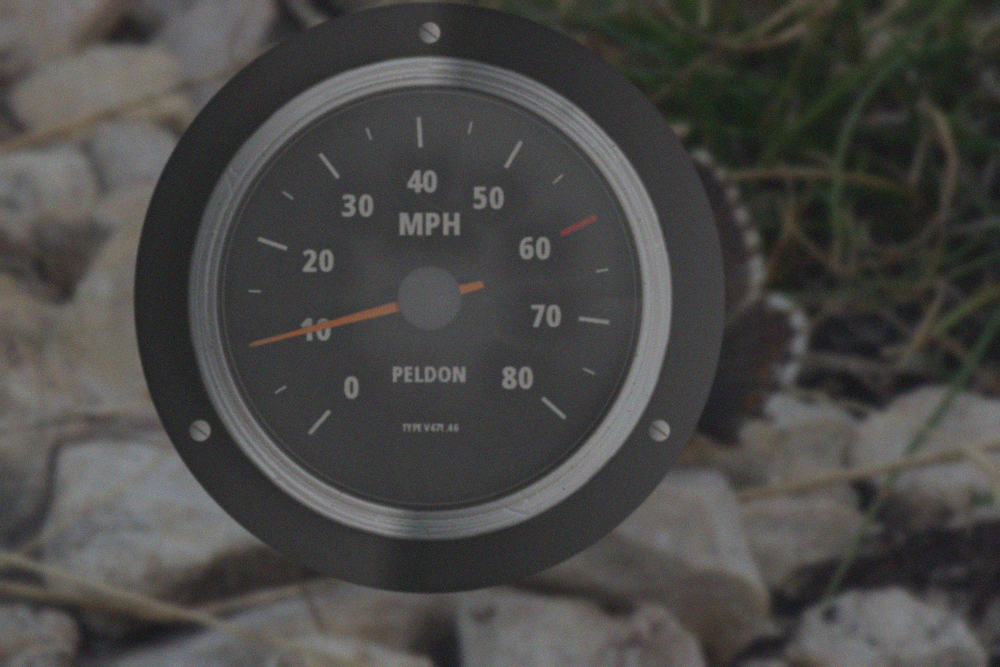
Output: mph 10
